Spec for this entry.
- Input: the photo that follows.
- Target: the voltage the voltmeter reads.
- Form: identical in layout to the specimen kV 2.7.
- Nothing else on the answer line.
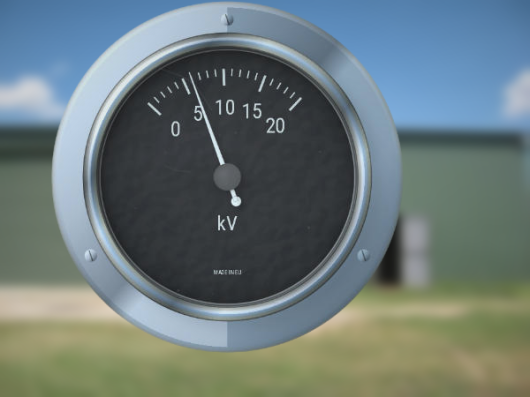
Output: kV 6
